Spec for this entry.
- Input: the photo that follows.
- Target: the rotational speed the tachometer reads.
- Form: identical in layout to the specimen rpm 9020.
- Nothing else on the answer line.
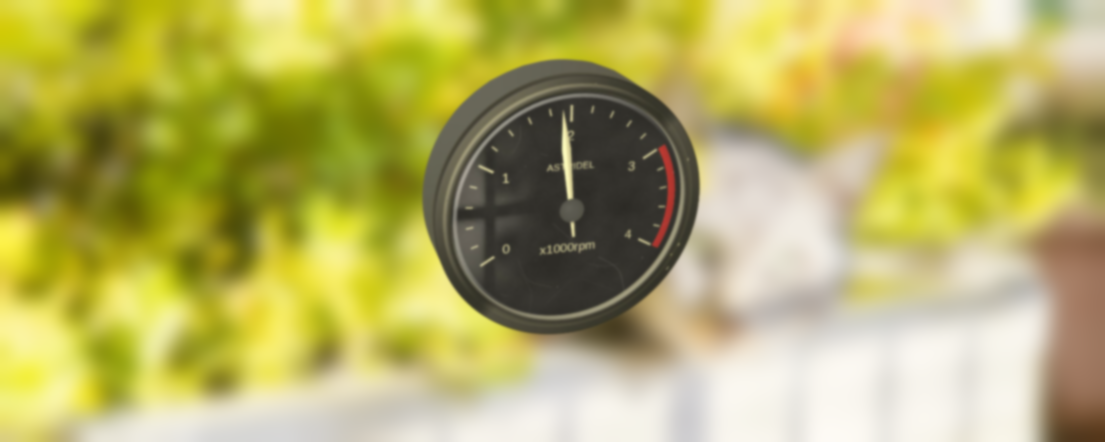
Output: rpm 1900
